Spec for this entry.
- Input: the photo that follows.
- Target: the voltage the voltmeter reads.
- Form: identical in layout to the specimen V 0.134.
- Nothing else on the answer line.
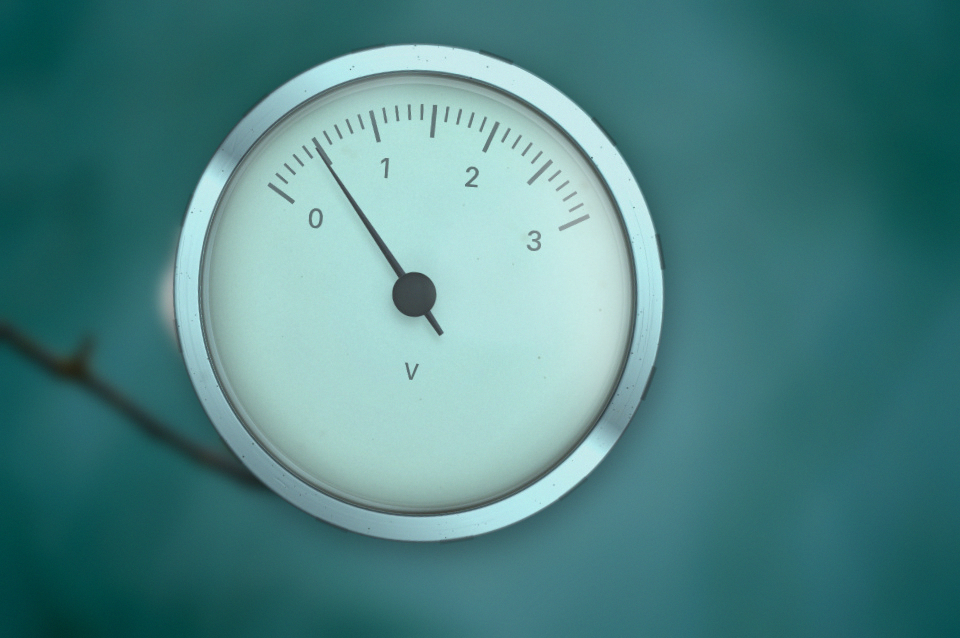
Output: V 0.5
